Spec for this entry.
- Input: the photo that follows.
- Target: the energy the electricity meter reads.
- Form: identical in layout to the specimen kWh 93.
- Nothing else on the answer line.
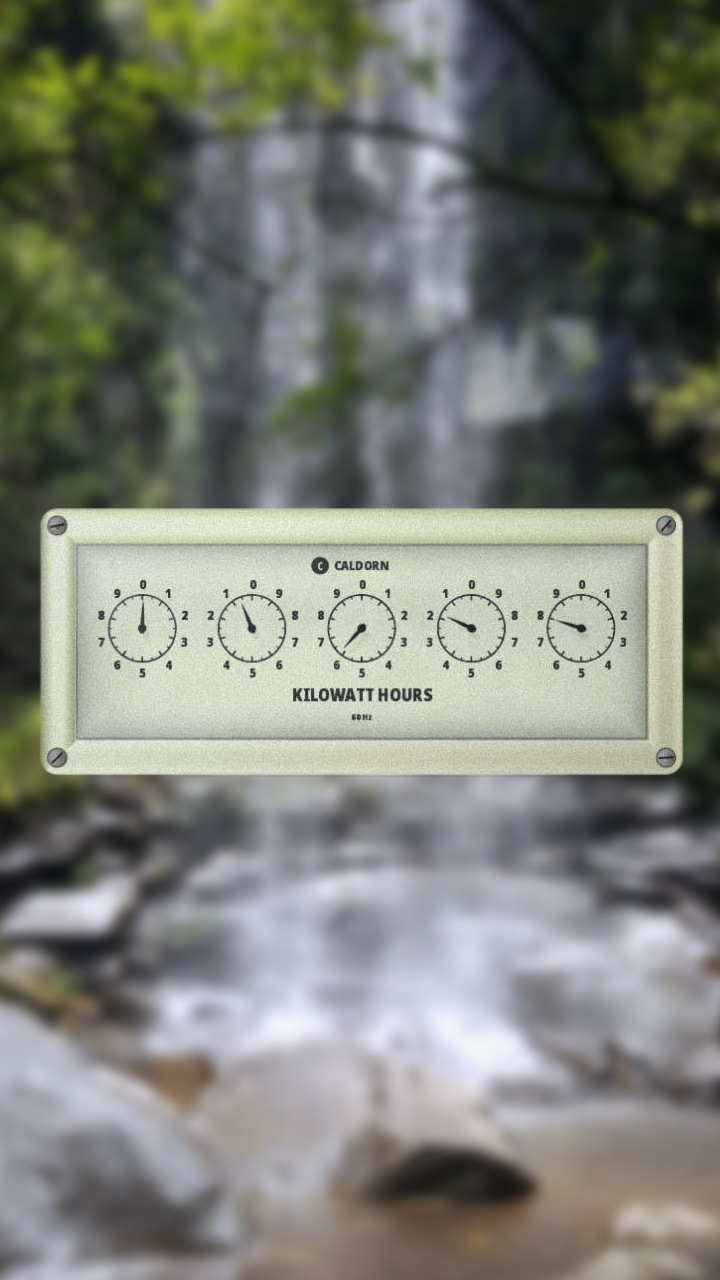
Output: kWh 618
